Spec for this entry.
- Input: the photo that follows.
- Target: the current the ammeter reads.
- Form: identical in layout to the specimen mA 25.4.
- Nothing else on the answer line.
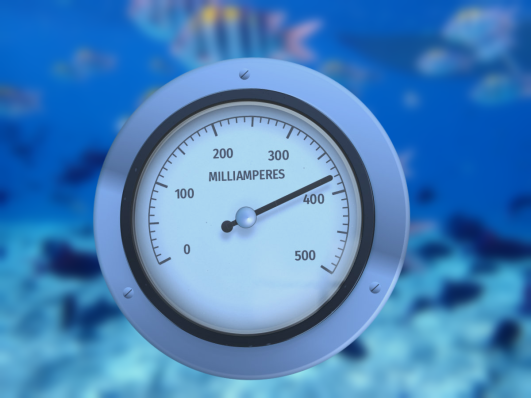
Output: mA 380
